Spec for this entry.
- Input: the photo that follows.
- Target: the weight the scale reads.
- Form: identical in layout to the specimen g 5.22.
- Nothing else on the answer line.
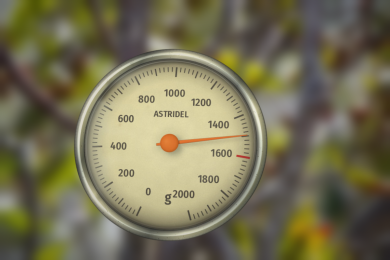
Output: g 1500
